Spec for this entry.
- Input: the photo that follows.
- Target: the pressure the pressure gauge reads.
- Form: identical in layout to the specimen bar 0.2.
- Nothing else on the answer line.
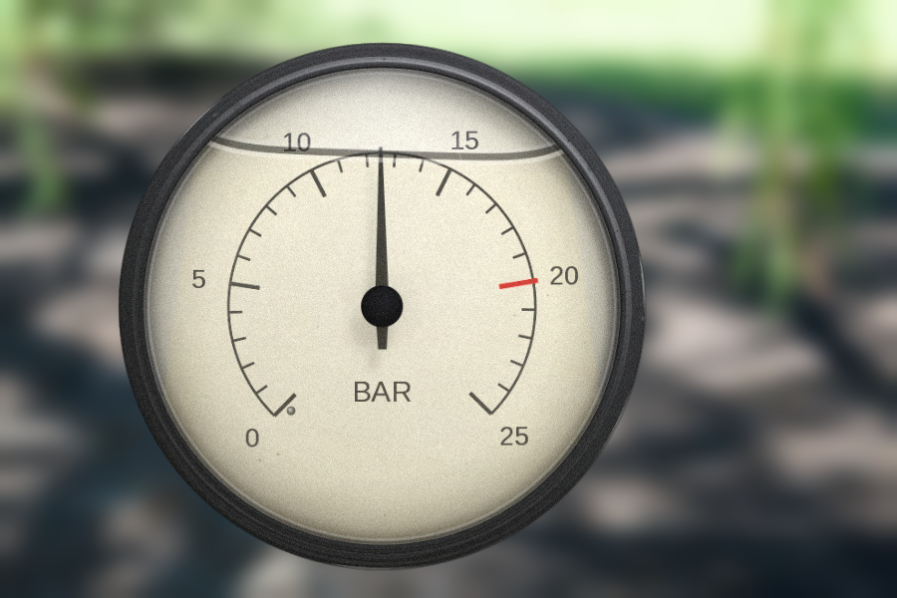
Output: bar 12.5
